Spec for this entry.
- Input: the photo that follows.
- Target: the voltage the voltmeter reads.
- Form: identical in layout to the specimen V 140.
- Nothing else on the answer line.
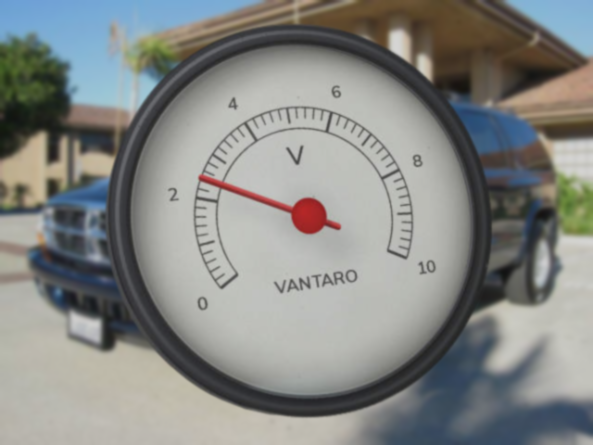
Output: V 2.4
